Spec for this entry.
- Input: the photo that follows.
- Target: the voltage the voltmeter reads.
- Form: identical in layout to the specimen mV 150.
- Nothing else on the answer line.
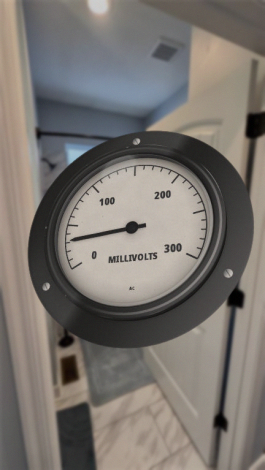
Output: mV 30
